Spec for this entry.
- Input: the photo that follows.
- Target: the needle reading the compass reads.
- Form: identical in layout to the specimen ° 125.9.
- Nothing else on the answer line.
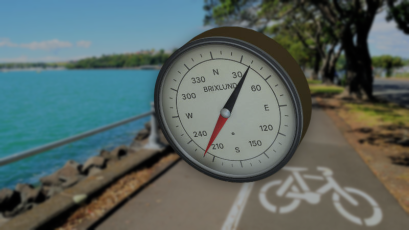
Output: ° 220
